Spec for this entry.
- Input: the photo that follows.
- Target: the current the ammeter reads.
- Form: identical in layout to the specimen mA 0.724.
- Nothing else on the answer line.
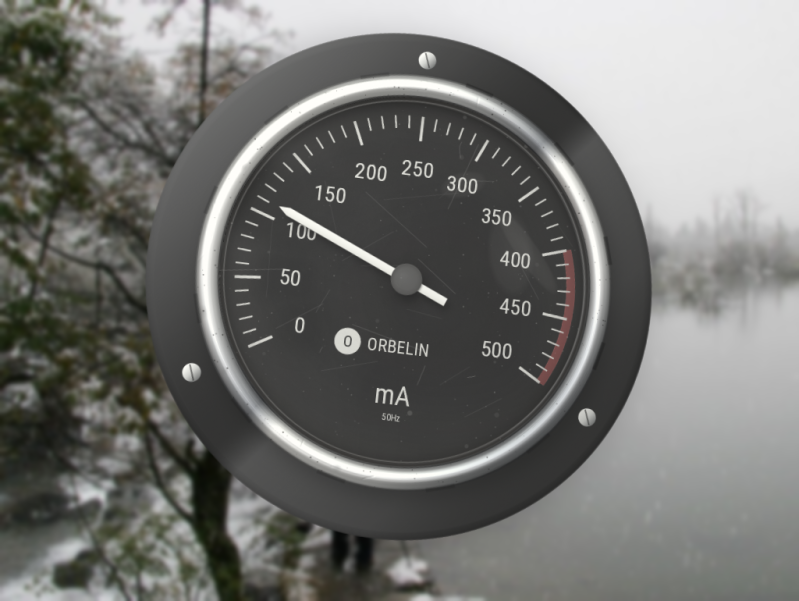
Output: mA 110
